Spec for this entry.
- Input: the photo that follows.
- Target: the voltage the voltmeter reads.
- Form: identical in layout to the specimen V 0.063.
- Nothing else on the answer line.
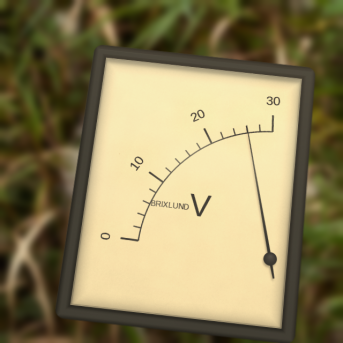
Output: V 26
